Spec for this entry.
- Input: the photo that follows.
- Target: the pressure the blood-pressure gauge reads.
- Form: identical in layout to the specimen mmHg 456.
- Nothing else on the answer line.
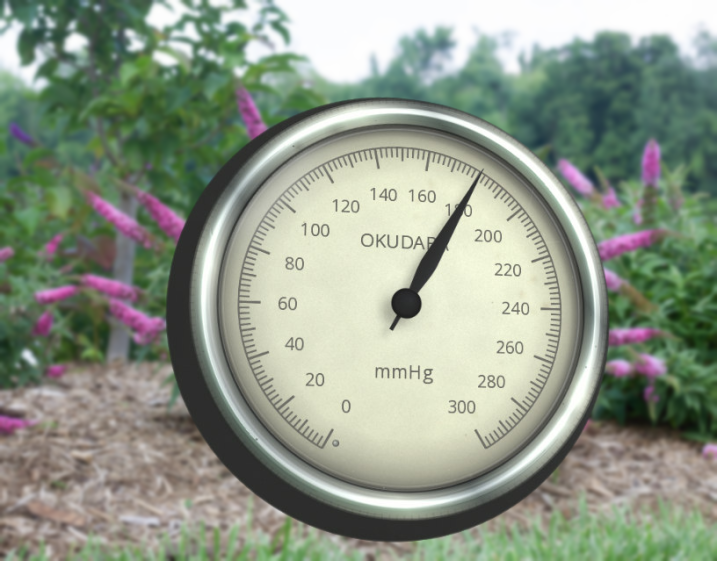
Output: mmHg 180
